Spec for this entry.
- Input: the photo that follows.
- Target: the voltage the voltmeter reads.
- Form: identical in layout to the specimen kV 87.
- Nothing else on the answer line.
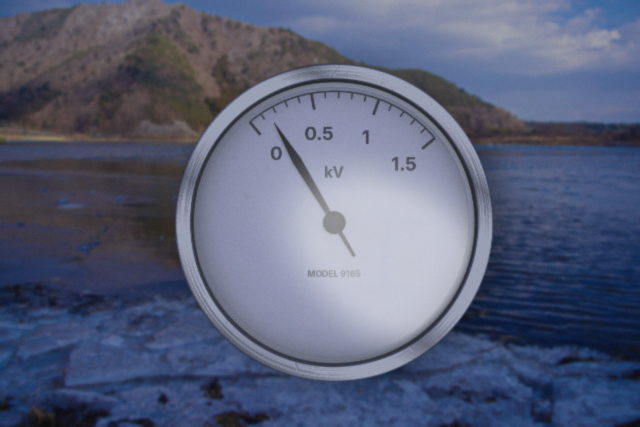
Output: kV 0.15
